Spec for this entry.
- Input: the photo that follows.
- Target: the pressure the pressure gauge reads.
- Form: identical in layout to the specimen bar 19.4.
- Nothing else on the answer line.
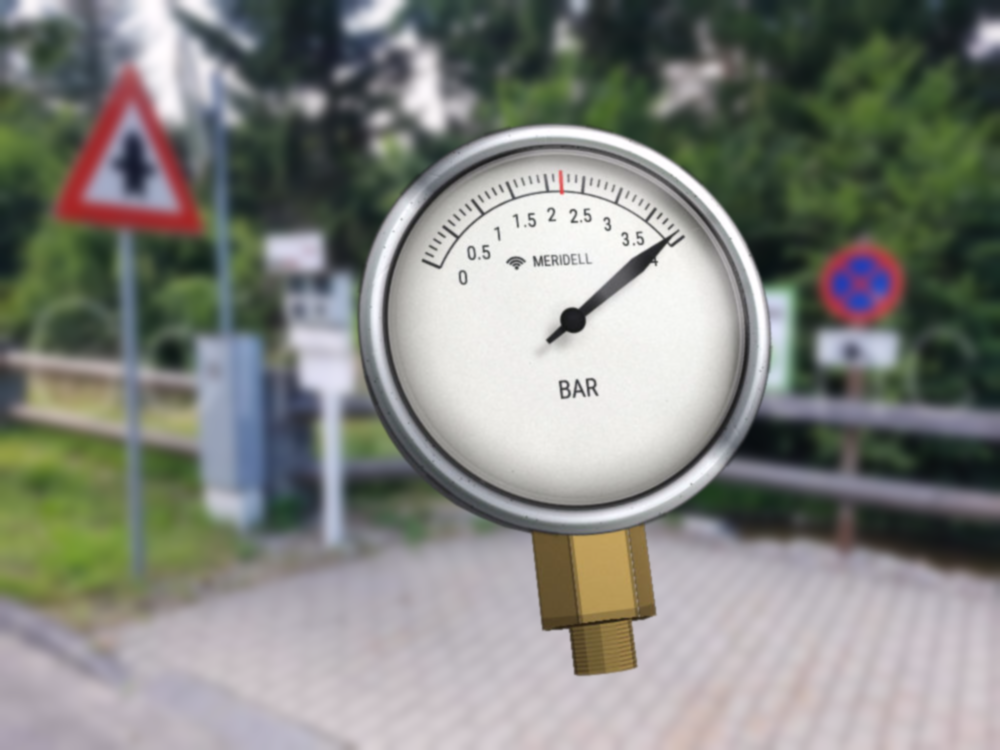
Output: bar 3.9
